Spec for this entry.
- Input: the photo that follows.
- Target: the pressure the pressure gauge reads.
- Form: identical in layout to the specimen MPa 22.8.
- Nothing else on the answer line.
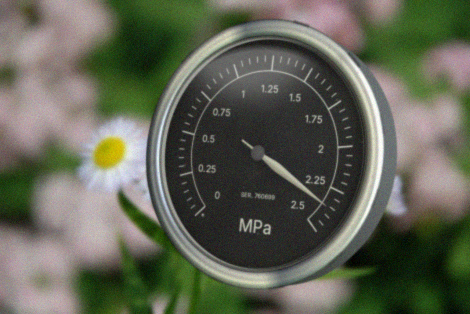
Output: MPa 2.35
